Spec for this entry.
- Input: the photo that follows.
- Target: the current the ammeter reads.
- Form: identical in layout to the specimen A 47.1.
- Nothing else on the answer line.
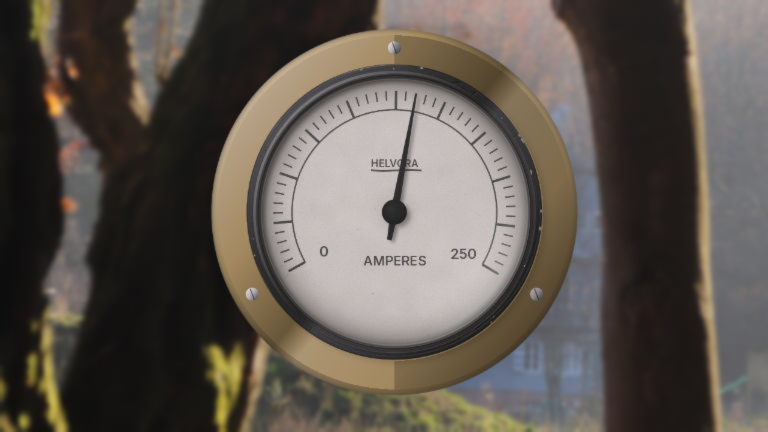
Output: A 135
